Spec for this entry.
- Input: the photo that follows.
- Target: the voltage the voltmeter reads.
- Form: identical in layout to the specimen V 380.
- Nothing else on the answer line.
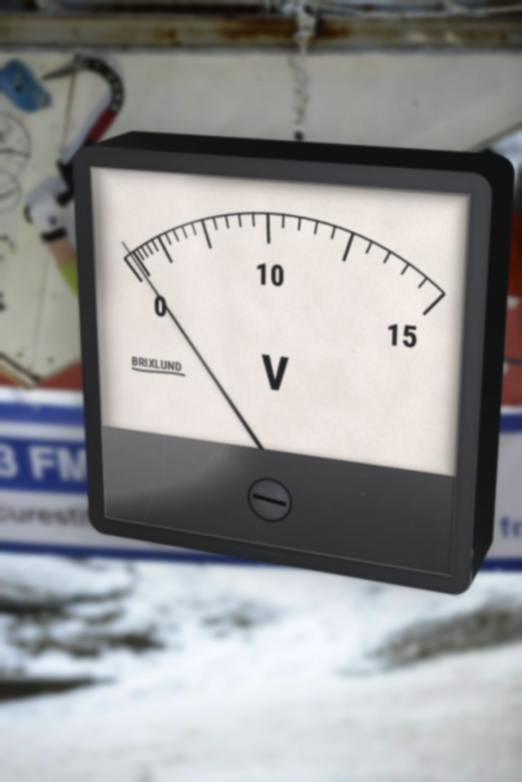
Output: V 2.5
